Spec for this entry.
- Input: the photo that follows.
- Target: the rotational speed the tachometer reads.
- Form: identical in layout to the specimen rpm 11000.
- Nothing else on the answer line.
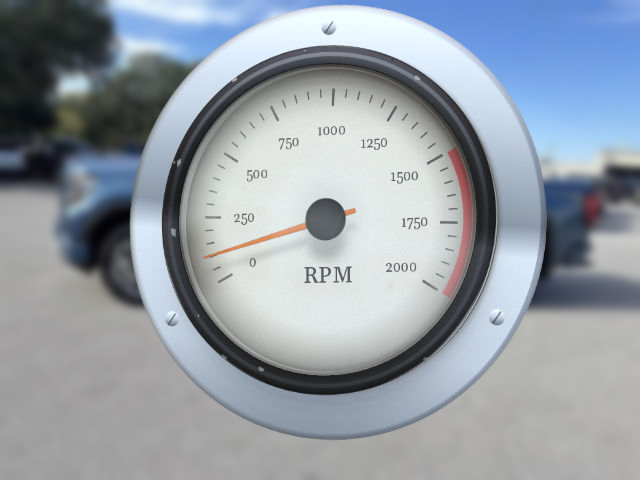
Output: rpm 100
